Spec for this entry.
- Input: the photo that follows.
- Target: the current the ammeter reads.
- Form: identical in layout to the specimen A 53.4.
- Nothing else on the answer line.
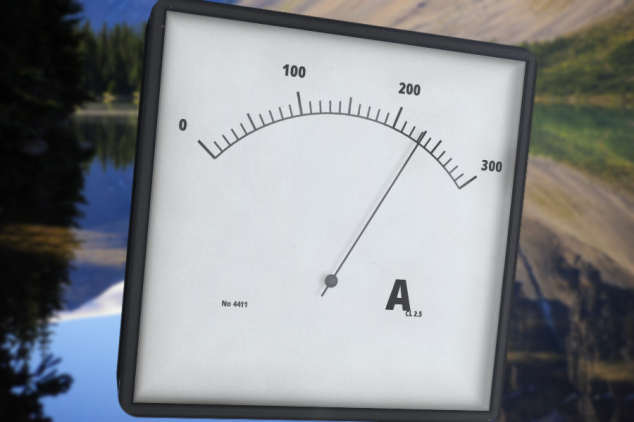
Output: A 230
